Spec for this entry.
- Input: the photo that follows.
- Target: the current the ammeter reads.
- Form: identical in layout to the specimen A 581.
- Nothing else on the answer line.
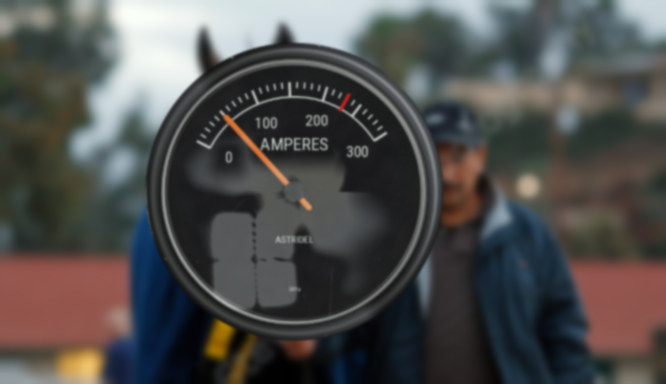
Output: A 50
